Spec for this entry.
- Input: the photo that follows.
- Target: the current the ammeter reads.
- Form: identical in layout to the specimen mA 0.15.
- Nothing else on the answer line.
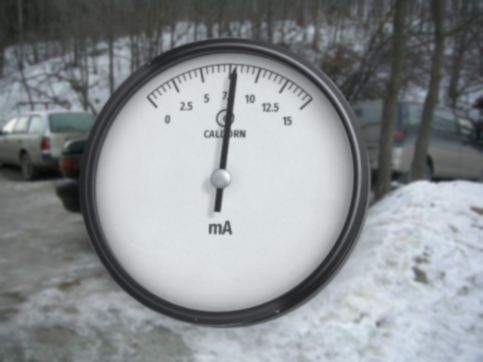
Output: mA 8
